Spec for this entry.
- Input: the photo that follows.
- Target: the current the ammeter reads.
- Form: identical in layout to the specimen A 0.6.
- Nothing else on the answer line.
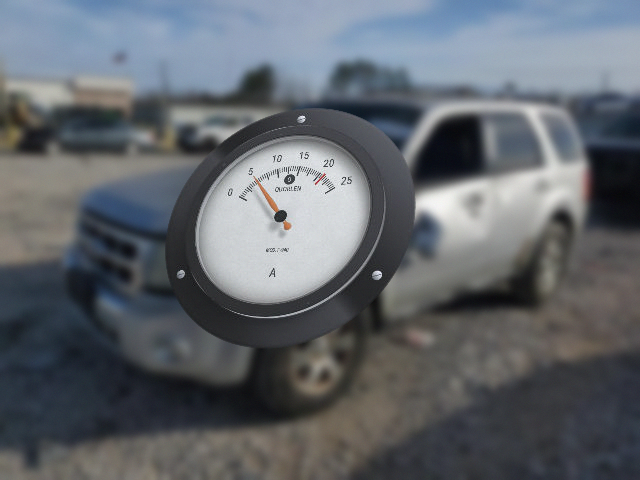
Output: A 5
